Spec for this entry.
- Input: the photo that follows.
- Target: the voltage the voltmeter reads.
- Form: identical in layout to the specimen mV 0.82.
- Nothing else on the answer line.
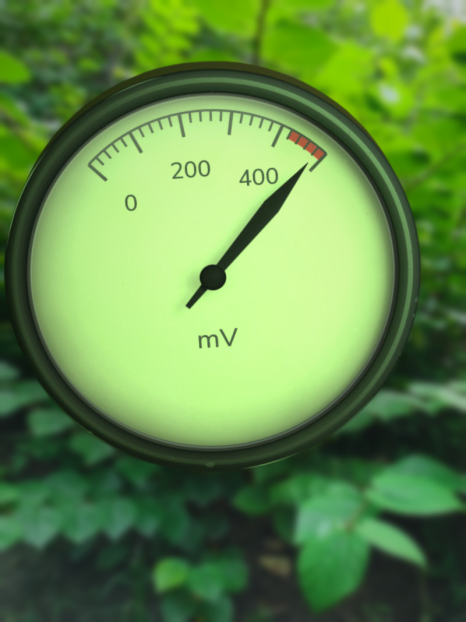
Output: mV 480
